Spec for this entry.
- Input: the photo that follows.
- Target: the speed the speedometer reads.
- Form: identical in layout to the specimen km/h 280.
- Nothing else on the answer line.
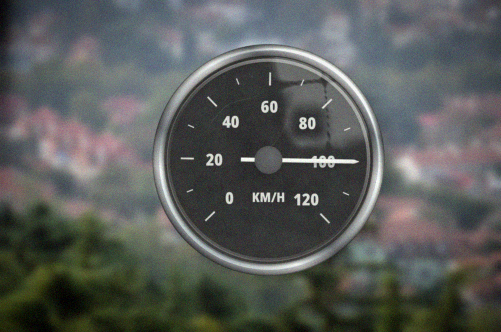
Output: km/h 100
